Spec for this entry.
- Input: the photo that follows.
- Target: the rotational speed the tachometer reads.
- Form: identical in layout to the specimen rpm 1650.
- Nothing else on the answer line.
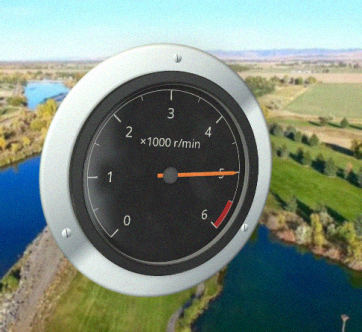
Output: rpm 5000
